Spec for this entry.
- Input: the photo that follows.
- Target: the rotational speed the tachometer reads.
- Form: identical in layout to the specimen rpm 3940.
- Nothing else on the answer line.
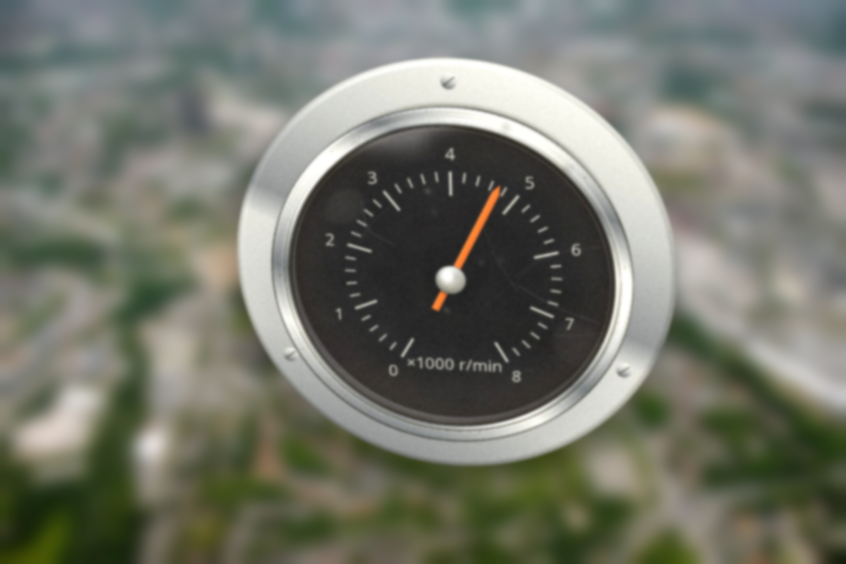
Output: rpm 4700
